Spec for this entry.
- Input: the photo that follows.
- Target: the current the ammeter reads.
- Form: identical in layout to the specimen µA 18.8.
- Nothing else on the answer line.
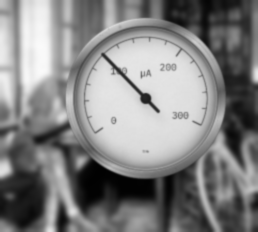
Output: µA 100
